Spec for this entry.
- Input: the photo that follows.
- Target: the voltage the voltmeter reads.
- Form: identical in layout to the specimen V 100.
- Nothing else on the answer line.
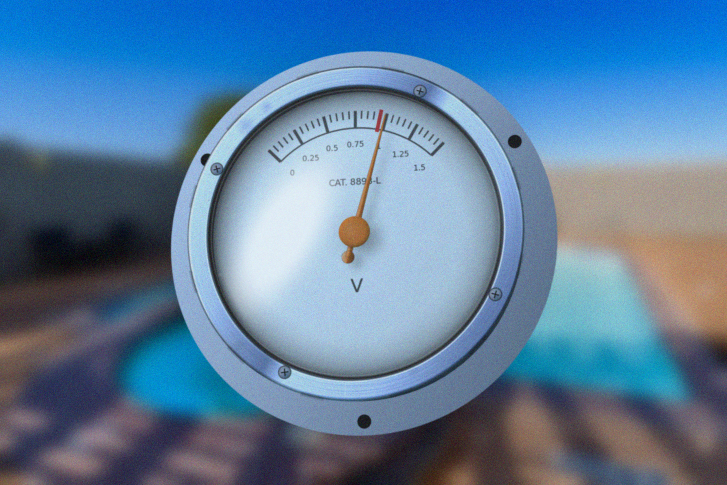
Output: V 1
